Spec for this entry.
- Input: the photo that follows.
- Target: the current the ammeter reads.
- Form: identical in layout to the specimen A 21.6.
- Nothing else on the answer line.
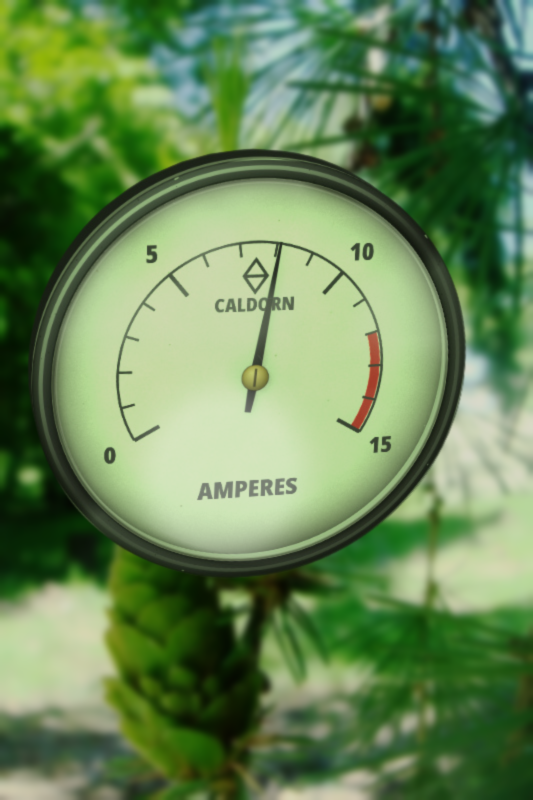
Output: A 8
